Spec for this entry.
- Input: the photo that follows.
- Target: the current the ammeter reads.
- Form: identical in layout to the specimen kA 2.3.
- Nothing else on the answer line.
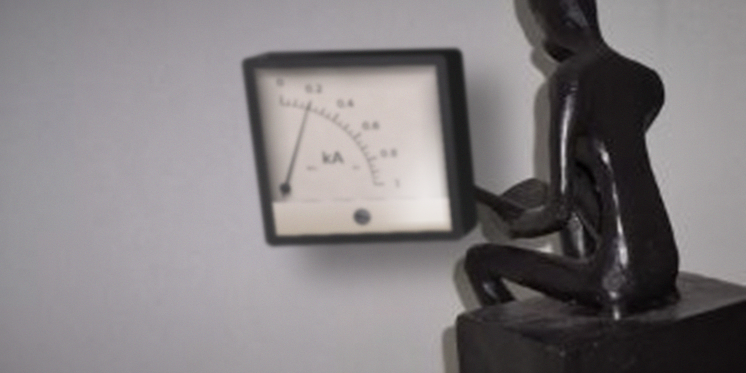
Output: kA 0.2
